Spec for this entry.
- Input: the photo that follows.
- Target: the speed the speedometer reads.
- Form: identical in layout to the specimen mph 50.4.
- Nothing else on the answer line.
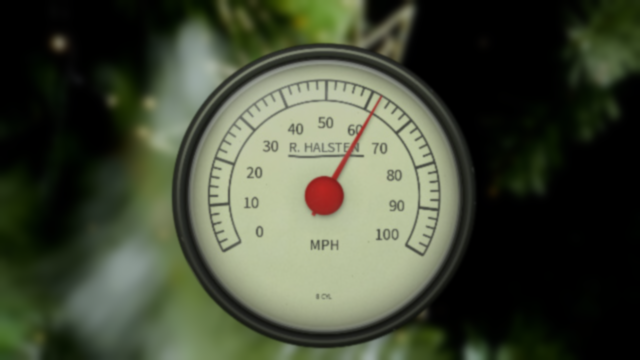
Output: mph 62
